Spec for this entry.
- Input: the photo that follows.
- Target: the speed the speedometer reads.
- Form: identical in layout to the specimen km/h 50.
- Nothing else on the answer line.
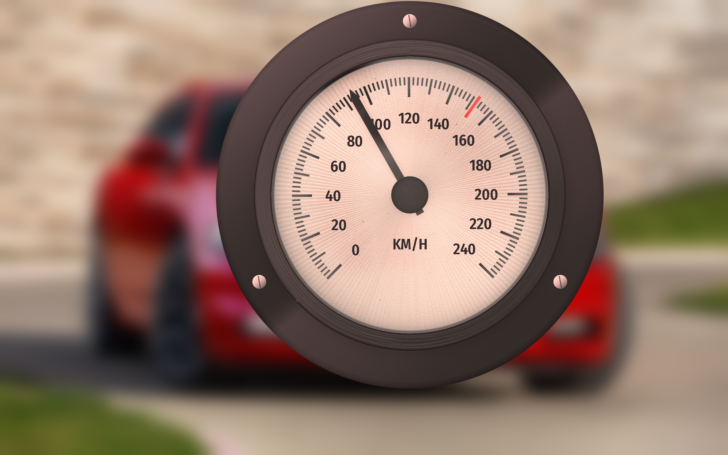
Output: km/h 94
